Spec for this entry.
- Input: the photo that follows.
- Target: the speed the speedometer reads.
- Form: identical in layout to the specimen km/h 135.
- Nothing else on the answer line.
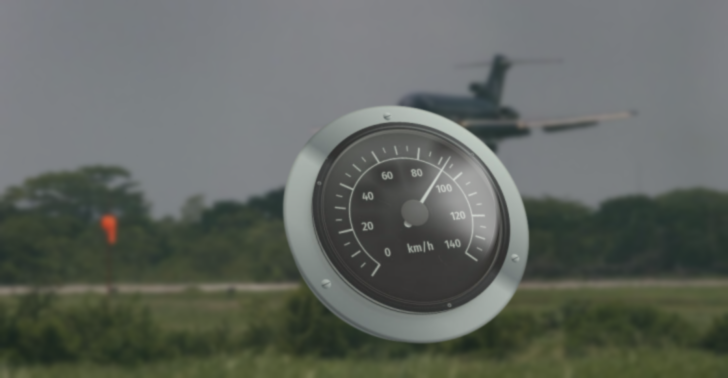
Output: km/h 92.5
